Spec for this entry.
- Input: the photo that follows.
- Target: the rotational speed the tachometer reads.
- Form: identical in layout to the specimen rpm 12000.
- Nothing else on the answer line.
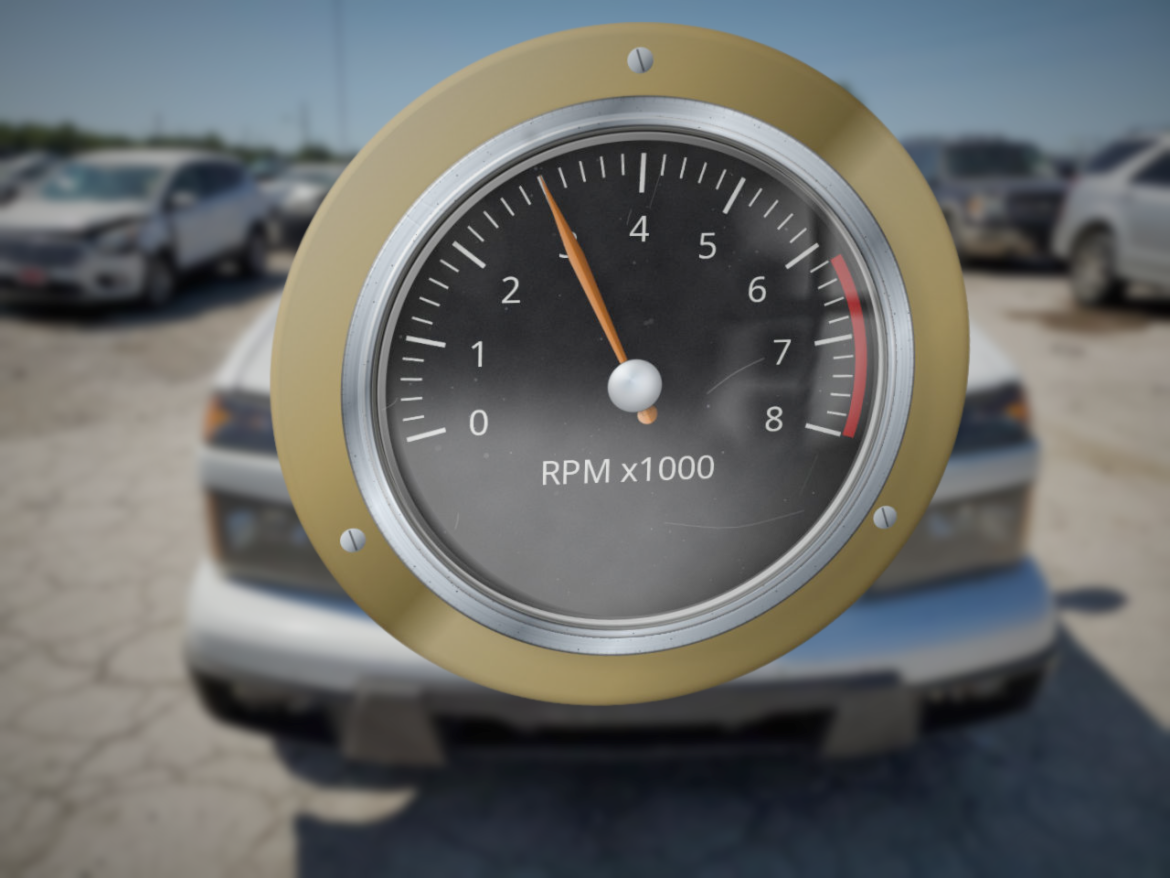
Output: rpm 3000
